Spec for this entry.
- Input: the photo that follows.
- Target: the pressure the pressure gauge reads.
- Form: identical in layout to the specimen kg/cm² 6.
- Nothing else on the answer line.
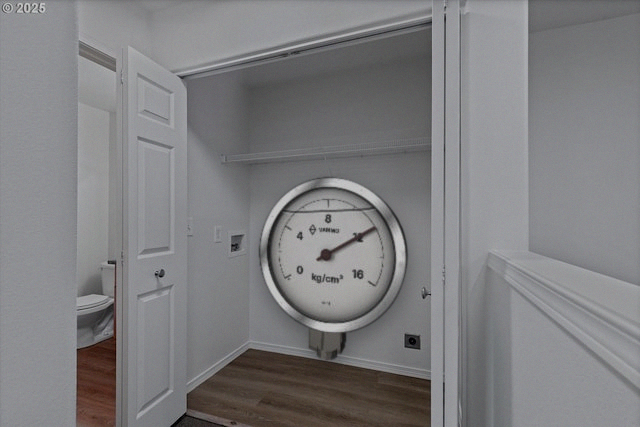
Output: kg/cm² 12
